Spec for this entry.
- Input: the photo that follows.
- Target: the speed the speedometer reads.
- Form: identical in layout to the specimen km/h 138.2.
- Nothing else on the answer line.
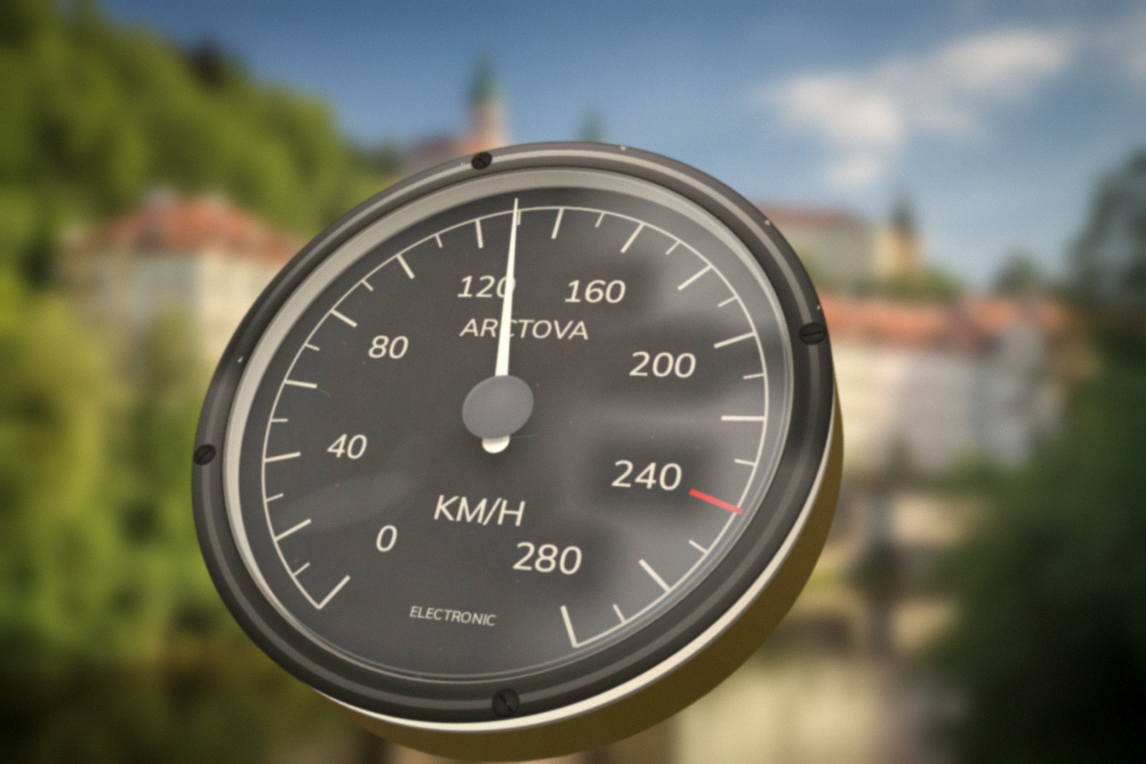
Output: km/h 130
